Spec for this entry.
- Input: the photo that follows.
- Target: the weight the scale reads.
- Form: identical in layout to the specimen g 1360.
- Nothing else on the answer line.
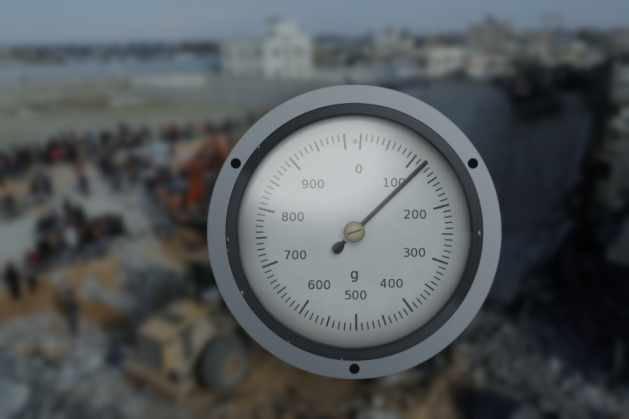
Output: g 120
